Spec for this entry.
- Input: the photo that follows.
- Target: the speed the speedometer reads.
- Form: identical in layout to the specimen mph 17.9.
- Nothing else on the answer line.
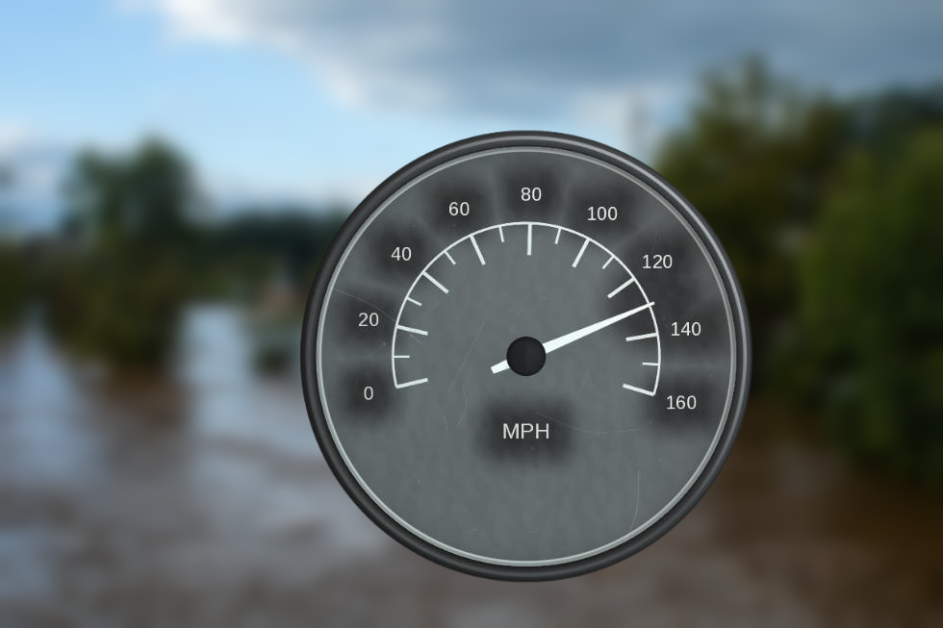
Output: mph 130
